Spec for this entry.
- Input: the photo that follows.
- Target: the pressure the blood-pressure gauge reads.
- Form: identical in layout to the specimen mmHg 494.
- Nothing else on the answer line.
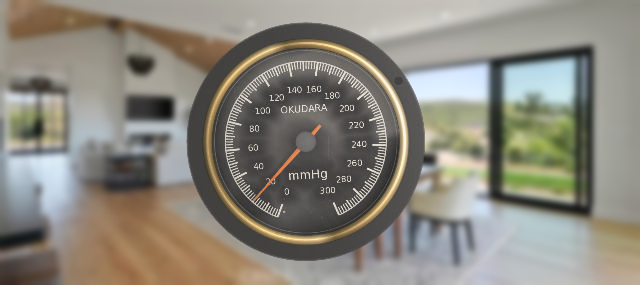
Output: mmHg 20
